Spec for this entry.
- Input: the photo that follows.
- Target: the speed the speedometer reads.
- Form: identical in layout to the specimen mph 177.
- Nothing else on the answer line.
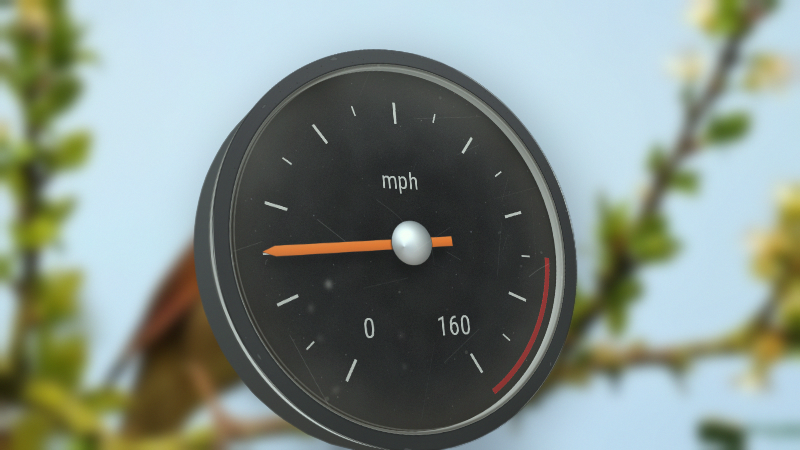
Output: mph 30
